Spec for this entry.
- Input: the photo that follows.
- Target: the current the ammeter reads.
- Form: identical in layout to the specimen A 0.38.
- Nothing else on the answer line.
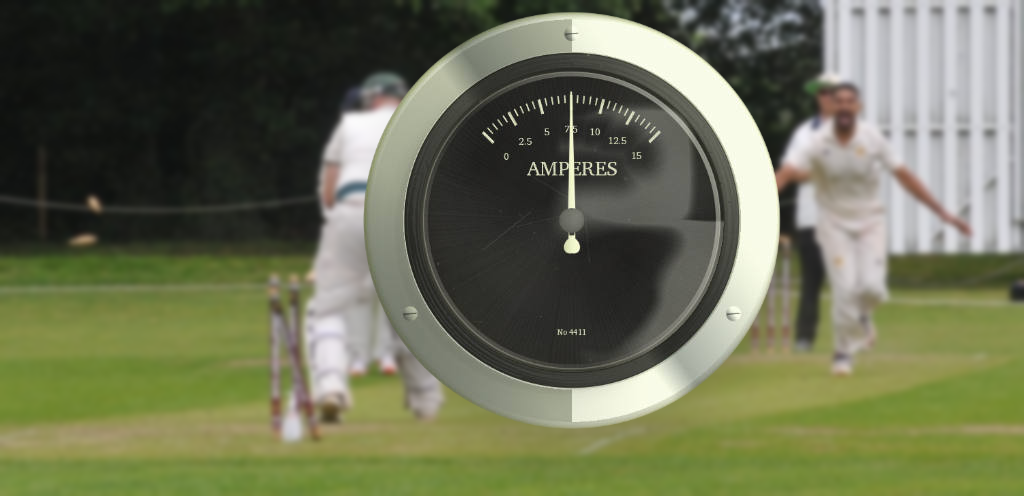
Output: A 7.5
